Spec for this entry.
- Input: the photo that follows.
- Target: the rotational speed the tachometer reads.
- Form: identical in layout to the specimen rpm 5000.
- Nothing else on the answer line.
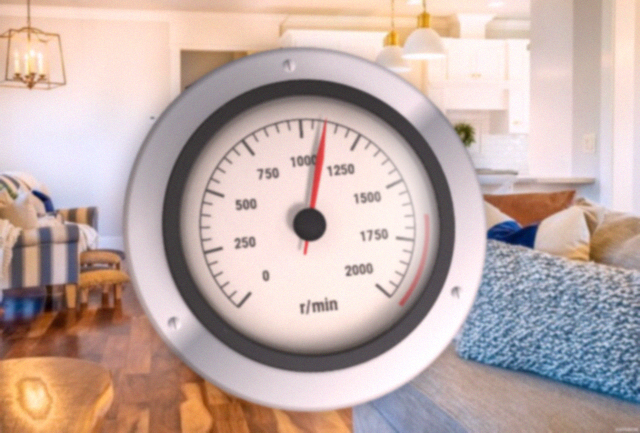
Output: rpm 1100
